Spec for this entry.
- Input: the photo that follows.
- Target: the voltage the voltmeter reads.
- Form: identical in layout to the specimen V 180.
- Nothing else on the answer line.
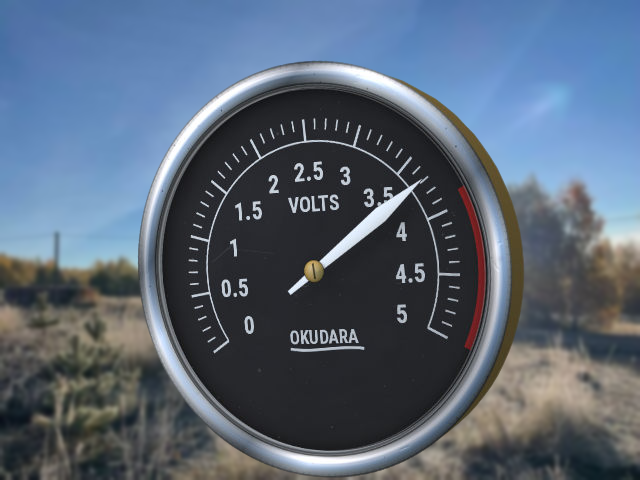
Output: V 3.7
